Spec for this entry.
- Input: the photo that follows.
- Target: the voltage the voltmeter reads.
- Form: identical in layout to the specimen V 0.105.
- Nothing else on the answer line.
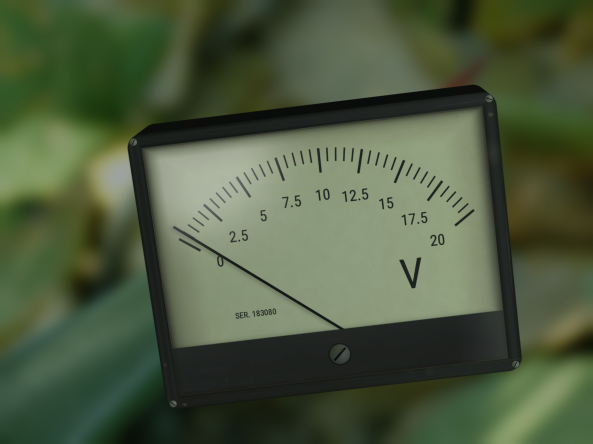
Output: V 0.5
